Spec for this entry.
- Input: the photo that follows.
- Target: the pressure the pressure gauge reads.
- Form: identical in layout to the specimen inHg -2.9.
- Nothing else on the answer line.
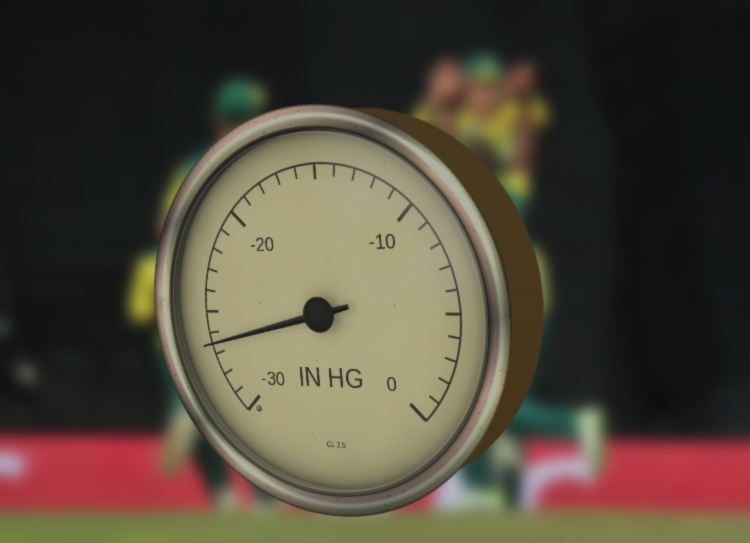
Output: inHg -26.5
